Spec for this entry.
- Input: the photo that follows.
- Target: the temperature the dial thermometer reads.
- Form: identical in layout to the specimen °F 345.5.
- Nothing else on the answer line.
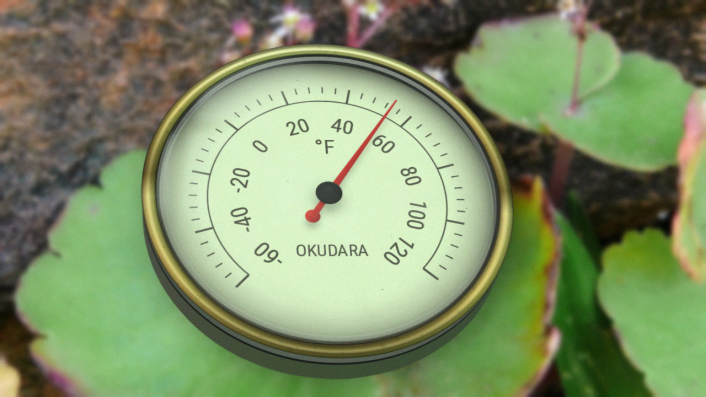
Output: °F 54
